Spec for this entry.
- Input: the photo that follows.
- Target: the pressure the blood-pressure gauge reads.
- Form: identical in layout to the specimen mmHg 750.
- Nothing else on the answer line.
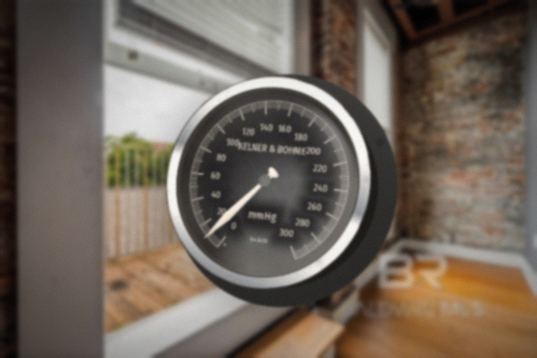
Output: mmHg 10
